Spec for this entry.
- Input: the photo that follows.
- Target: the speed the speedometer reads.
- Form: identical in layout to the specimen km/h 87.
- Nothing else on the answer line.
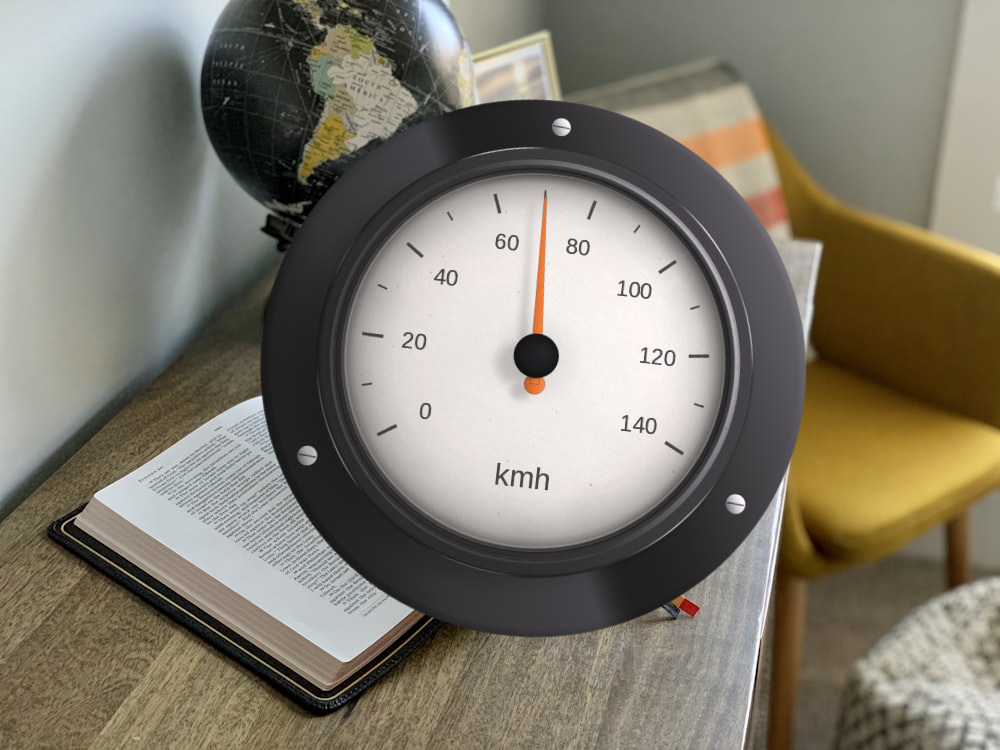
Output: km/h 70
